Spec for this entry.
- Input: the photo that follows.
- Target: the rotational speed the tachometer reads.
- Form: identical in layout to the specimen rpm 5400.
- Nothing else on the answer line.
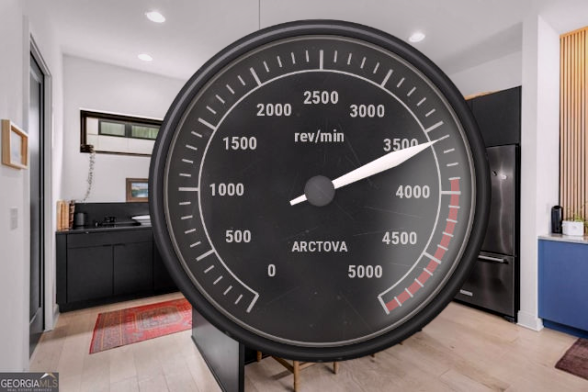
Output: rpm 3600
